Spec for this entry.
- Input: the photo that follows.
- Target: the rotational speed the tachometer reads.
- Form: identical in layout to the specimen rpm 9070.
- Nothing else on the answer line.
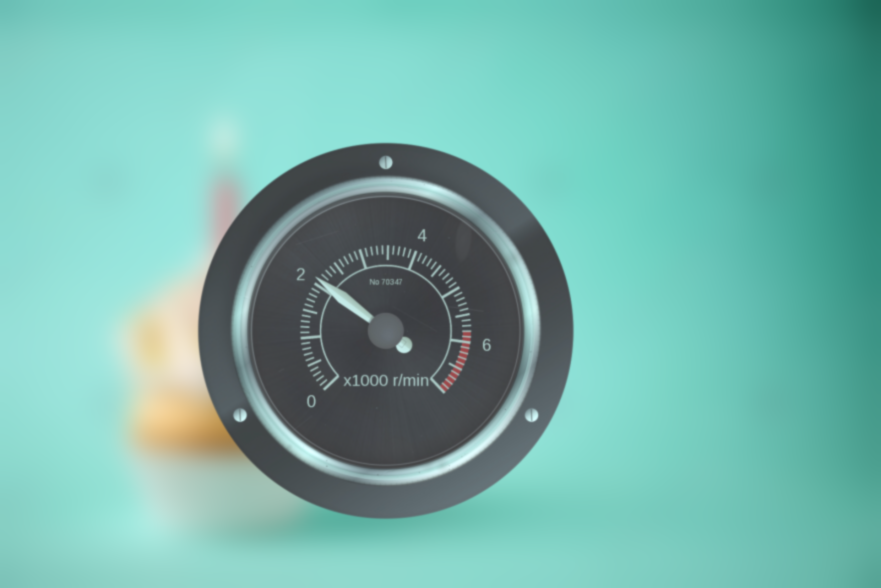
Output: rpm 2100
